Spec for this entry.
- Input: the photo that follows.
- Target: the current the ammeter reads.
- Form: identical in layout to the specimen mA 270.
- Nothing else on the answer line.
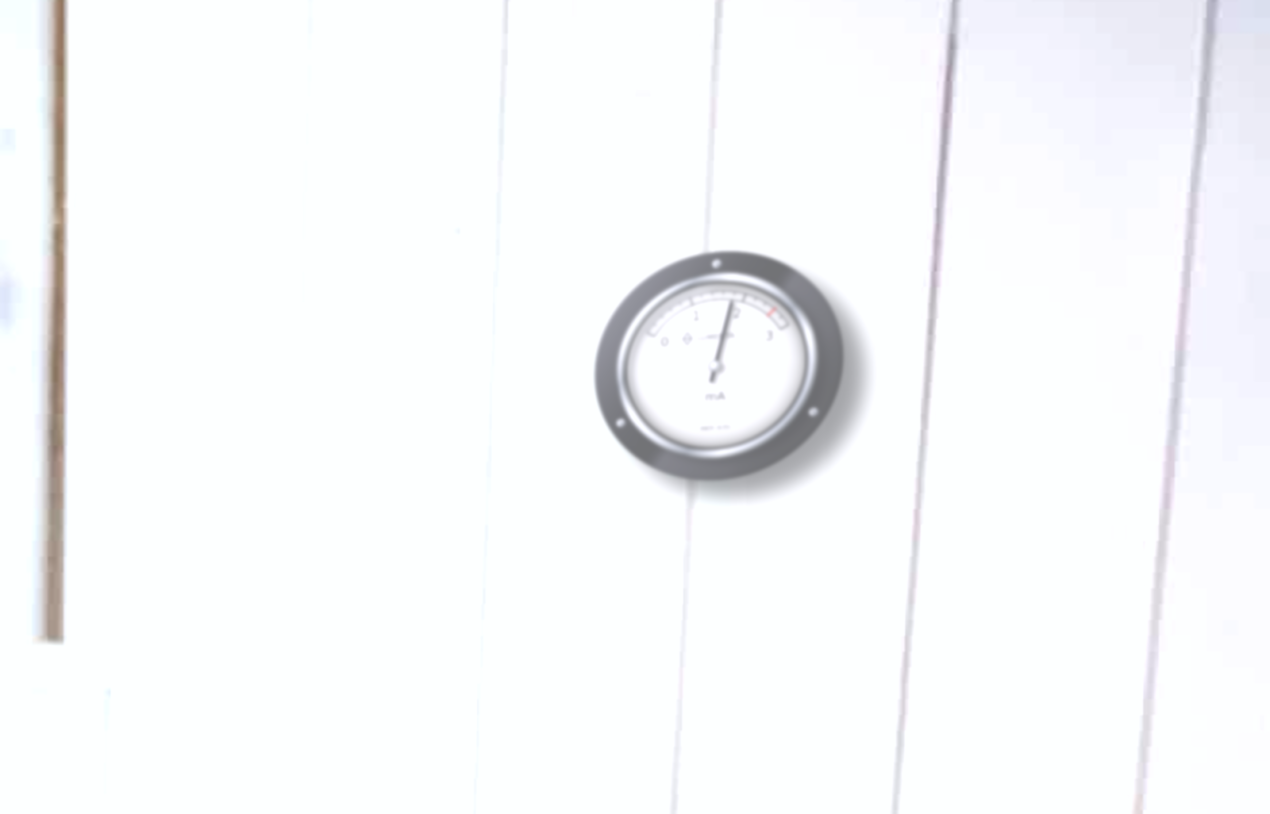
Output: mA 1.8
